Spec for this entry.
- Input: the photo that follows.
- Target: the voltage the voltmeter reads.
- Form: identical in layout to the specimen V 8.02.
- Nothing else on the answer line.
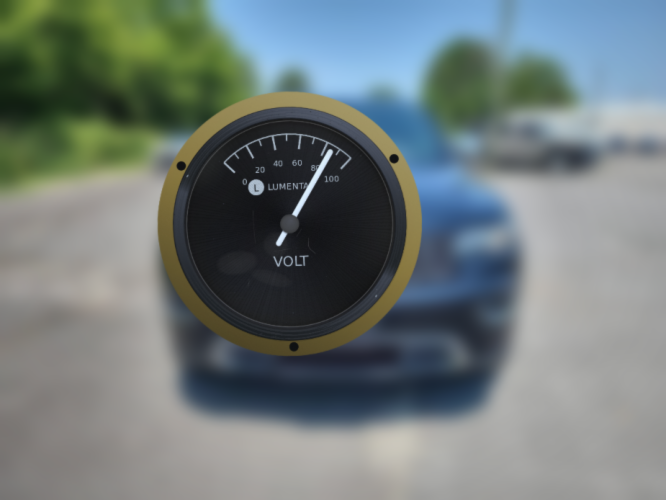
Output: V 85
